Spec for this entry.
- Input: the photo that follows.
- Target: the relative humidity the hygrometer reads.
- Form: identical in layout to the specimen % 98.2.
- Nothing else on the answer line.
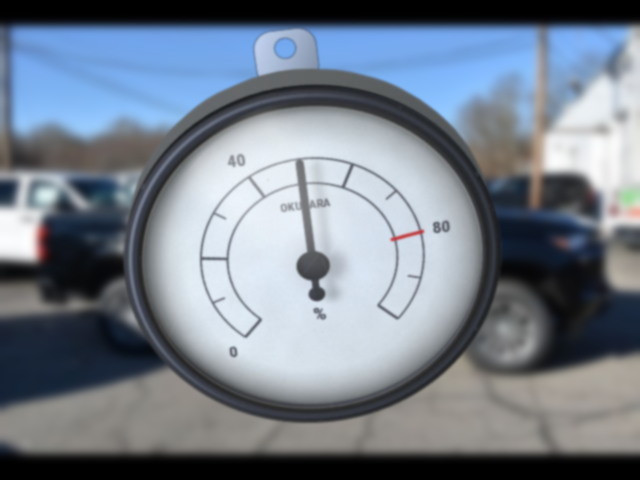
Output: % 50
